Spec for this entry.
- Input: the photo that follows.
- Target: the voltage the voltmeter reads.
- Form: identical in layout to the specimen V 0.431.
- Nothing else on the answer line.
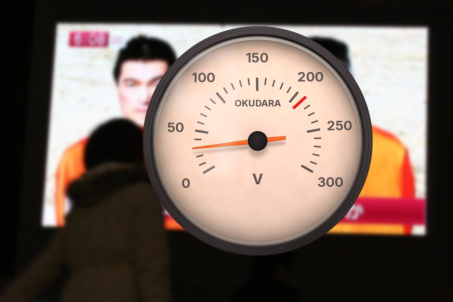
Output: V 30
